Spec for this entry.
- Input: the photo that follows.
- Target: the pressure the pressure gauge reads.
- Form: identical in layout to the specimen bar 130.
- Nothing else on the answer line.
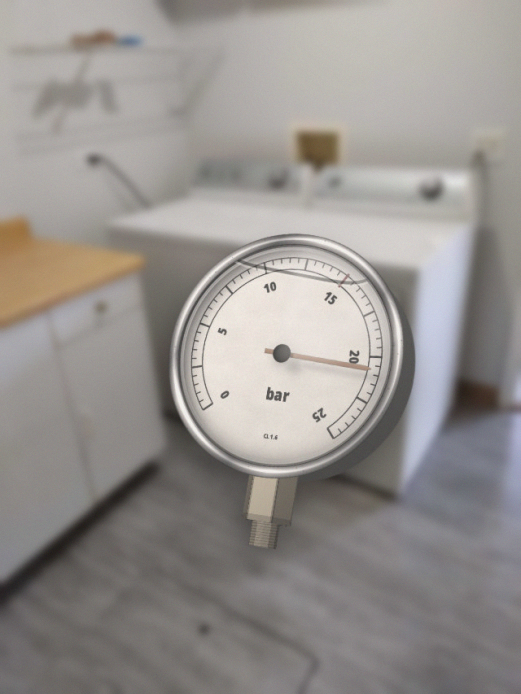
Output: bar 20.75
